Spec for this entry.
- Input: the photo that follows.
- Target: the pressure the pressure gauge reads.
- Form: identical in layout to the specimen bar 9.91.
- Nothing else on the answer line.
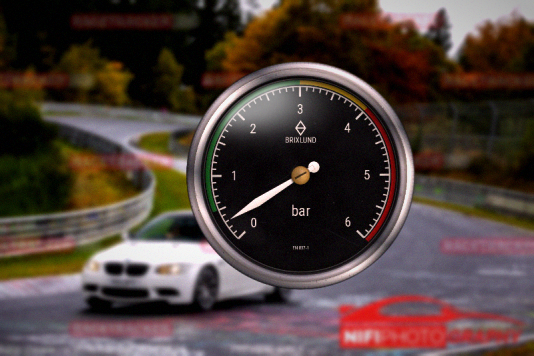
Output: bar 0.3
